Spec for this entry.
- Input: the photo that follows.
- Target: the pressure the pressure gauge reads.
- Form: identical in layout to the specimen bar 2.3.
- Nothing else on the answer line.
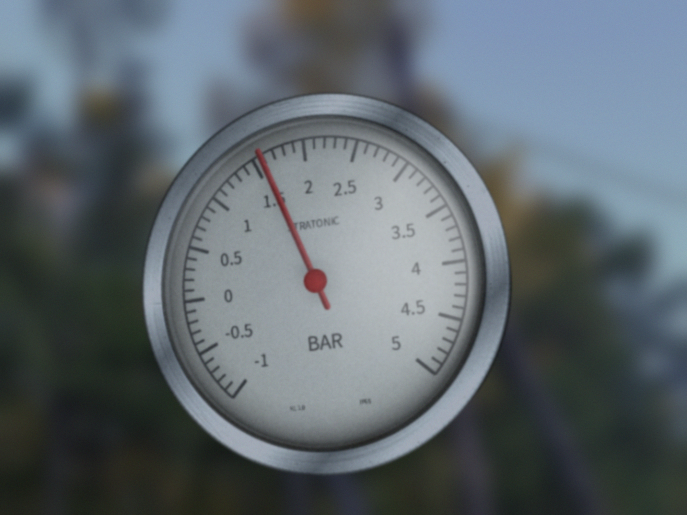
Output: bar 1.6
